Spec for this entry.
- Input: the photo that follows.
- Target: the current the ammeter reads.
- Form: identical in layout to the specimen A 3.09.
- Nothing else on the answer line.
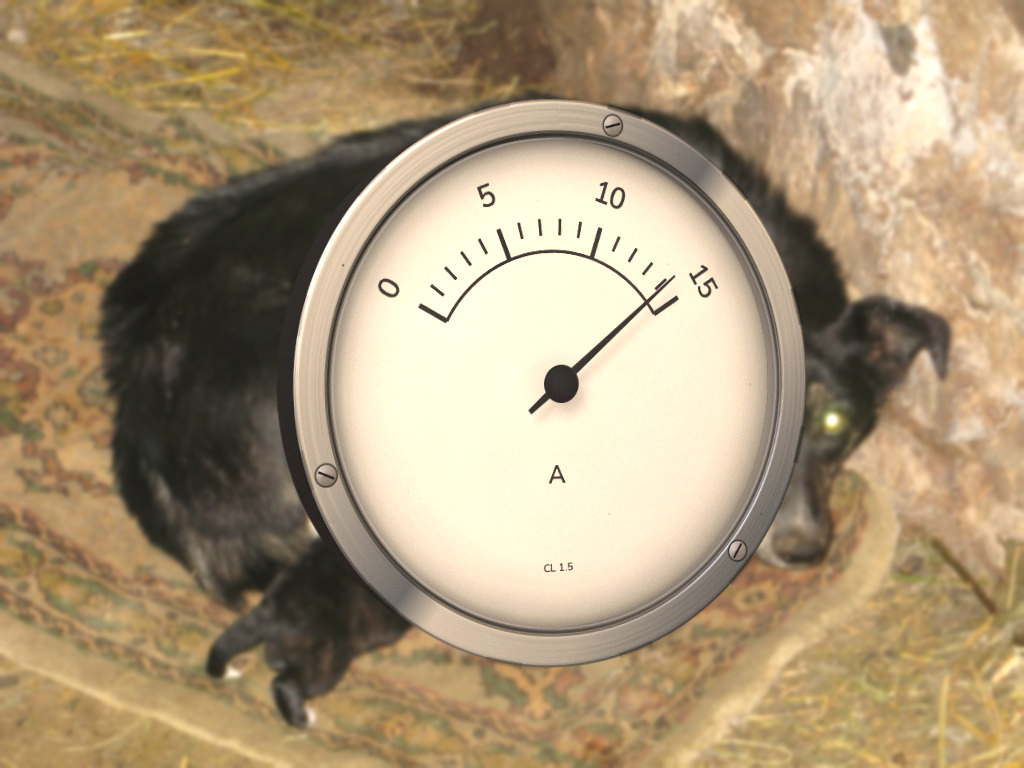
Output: A 14
